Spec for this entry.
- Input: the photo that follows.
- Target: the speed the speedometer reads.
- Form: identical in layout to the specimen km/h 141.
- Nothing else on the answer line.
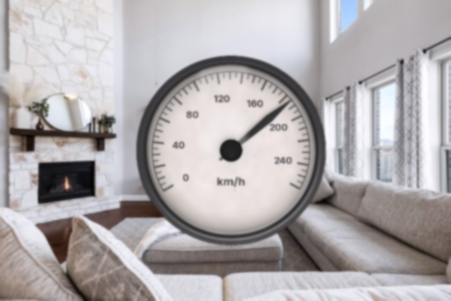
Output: km/h 185
